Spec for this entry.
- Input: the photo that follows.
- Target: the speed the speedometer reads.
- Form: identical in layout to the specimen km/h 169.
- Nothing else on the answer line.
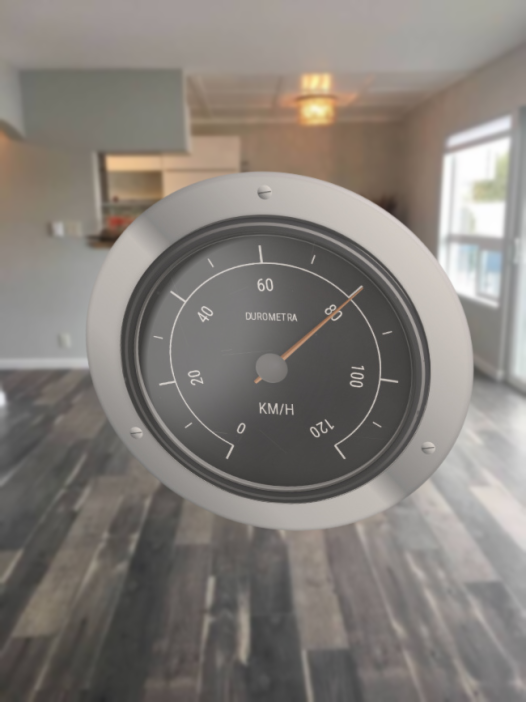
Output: km/h 80
